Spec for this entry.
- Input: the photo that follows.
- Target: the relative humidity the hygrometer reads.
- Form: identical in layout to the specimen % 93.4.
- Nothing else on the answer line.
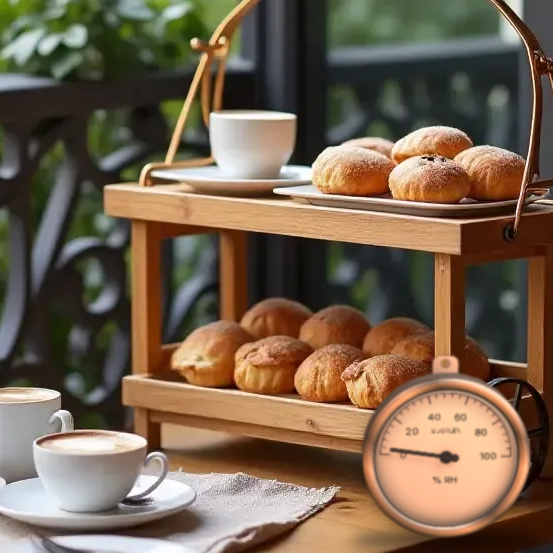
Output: % 4
